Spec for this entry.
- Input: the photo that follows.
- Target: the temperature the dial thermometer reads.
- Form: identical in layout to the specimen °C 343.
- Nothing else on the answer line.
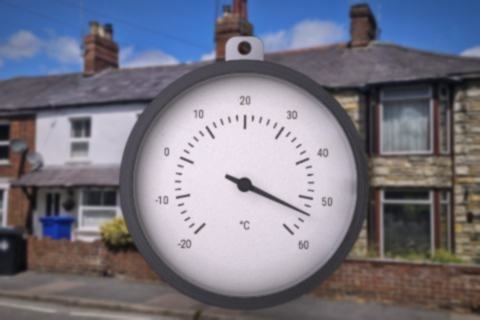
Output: °C 54
